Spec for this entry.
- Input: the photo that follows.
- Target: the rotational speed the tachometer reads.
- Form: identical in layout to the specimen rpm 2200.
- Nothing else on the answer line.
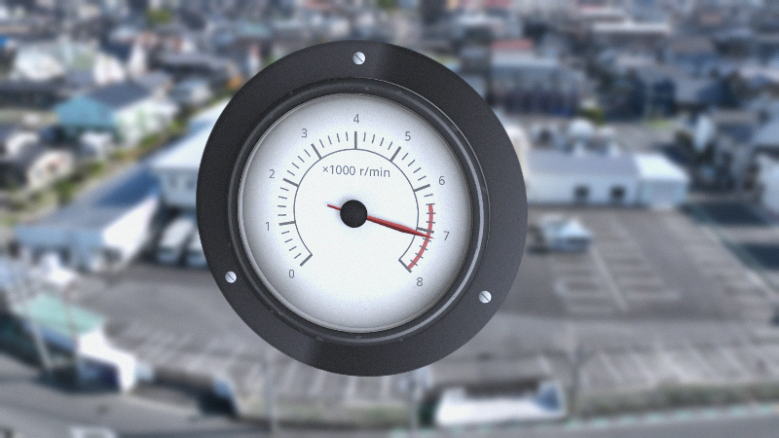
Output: rpm 7100
